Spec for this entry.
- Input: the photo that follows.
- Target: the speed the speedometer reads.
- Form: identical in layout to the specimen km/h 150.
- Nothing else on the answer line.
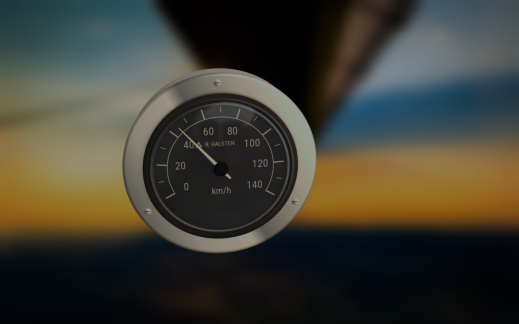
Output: km/h 45
